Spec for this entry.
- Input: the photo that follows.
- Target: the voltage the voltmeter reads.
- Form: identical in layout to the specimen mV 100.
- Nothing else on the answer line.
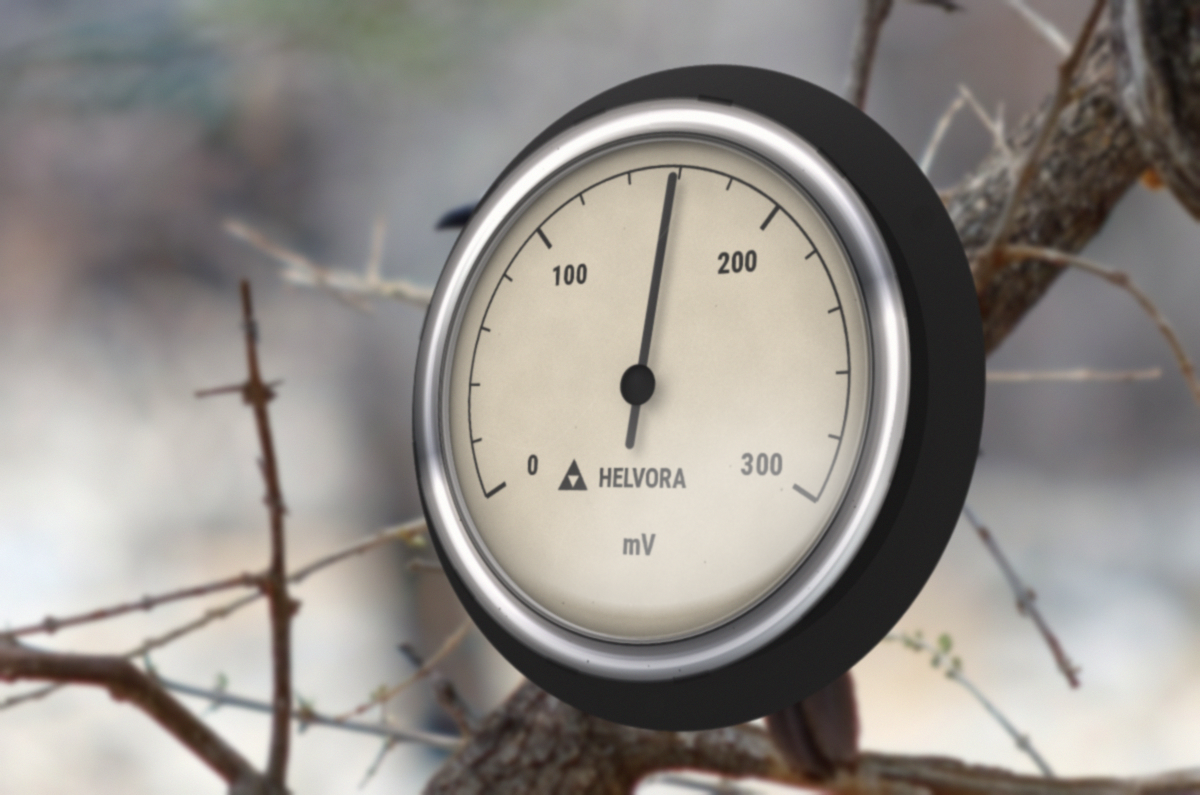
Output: mV 160
